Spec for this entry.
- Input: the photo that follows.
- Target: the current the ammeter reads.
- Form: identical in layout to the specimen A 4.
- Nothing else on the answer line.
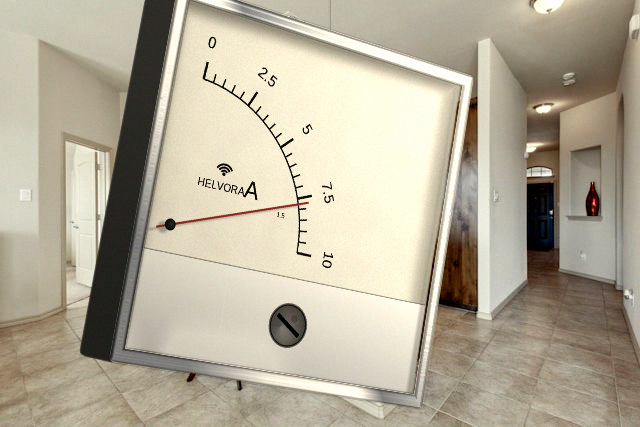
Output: A 7.75
